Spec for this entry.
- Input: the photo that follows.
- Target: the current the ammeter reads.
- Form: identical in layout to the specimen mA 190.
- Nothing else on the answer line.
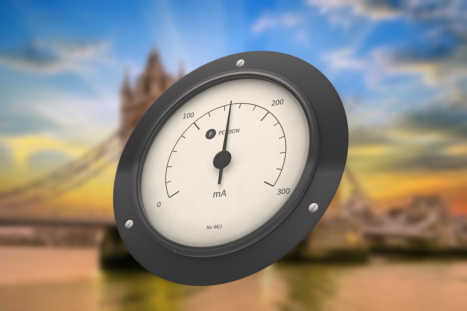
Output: mA 150
